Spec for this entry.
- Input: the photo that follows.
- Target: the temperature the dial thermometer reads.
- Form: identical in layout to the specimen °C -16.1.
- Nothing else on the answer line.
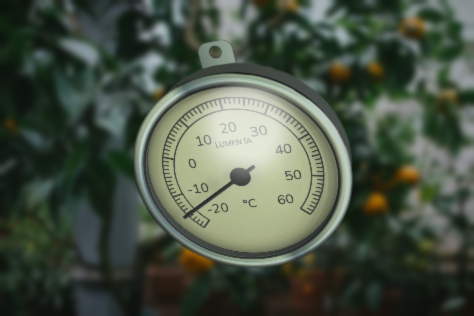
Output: °C -15
